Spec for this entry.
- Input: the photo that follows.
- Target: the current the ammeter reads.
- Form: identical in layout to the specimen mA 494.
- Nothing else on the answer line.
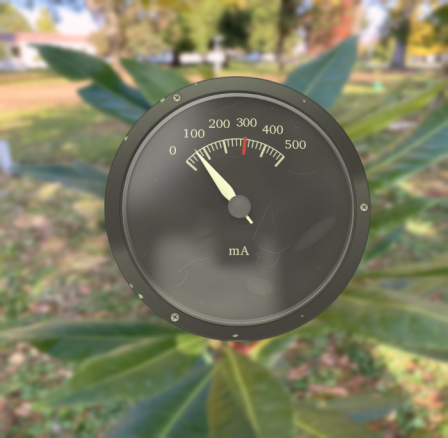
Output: mA 60
